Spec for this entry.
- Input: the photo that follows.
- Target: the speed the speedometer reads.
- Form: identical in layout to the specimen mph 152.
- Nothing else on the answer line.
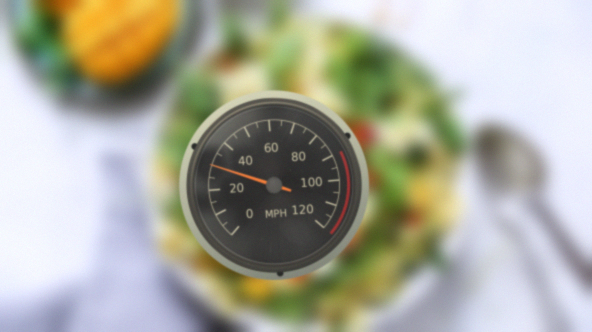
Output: mph 30
